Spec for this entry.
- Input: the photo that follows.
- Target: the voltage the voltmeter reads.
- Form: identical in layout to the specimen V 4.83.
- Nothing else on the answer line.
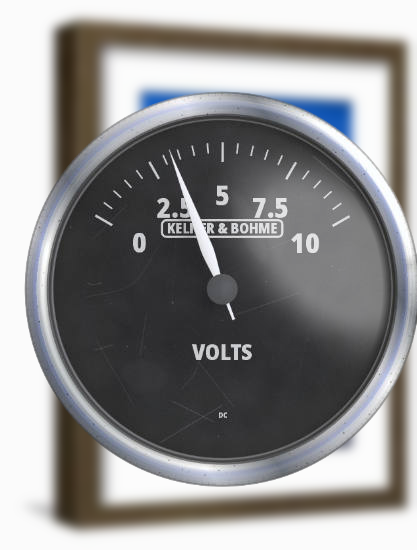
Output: V 3.25
